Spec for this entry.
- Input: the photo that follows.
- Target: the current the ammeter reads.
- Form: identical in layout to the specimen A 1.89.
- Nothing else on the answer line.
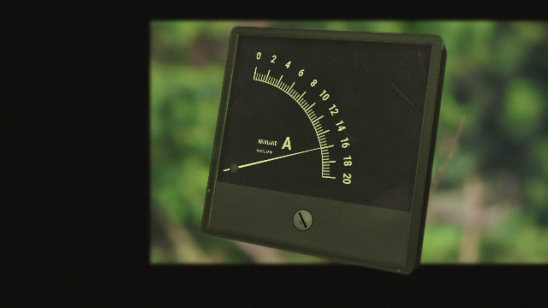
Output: A 16
